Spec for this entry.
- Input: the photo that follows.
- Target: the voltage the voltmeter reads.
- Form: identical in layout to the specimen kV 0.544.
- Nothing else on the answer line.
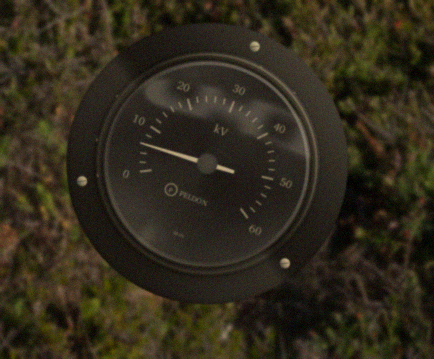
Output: kV 6
